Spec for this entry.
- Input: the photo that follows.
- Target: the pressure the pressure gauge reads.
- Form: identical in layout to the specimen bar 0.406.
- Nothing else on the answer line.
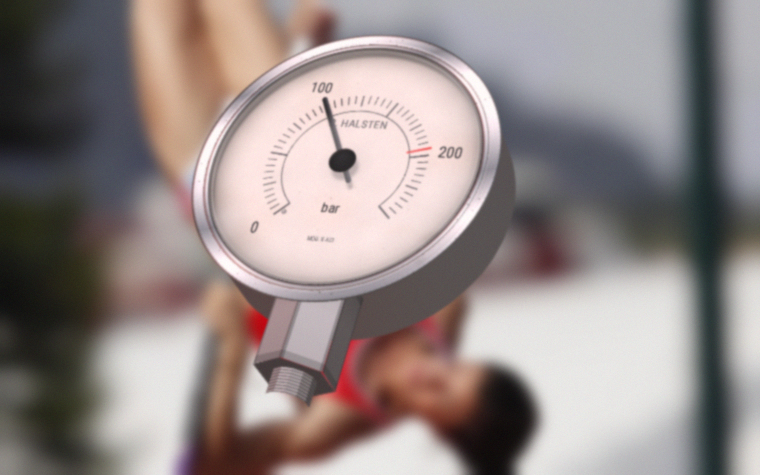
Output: bar 100
